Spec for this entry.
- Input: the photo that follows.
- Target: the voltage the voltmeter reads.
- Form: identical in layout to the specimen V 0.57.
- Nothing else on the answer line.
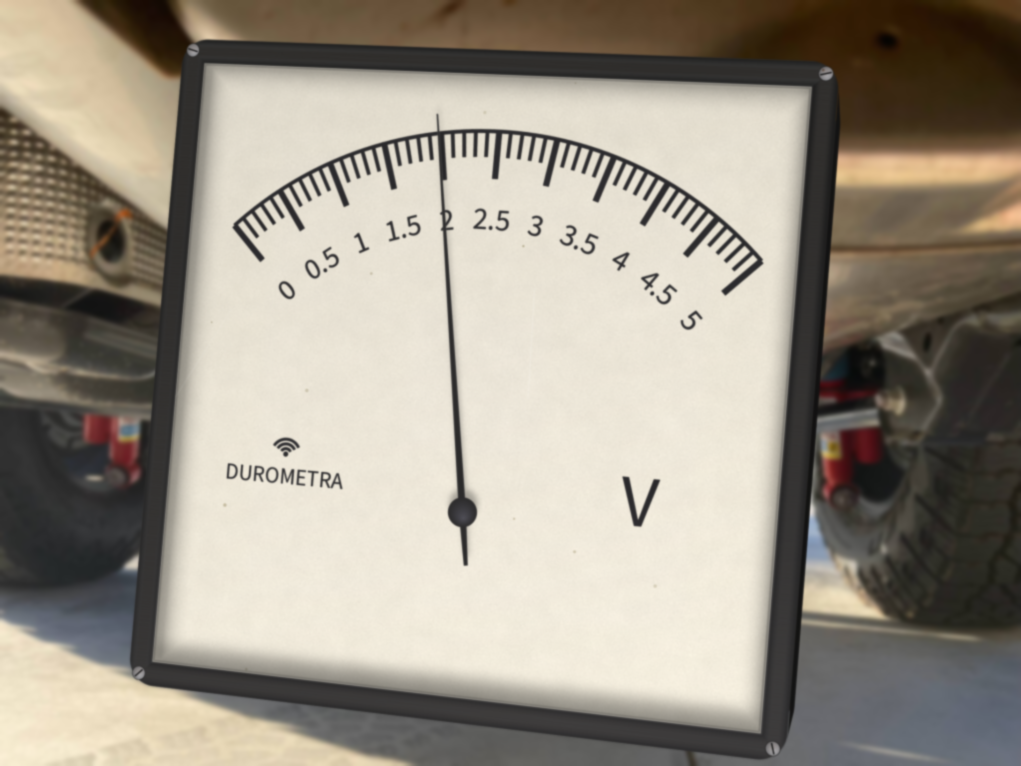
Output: V 2
